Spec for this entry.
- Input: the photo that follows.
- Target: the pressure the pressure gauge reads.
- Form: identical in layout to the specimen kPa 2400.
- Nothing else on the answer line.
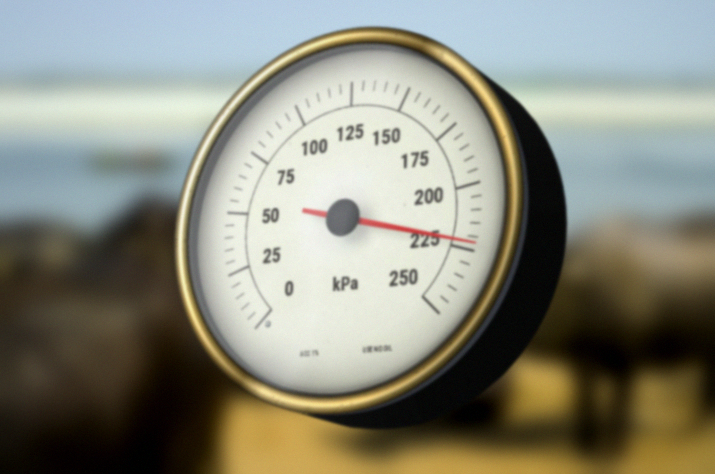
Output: kPa 222.5
